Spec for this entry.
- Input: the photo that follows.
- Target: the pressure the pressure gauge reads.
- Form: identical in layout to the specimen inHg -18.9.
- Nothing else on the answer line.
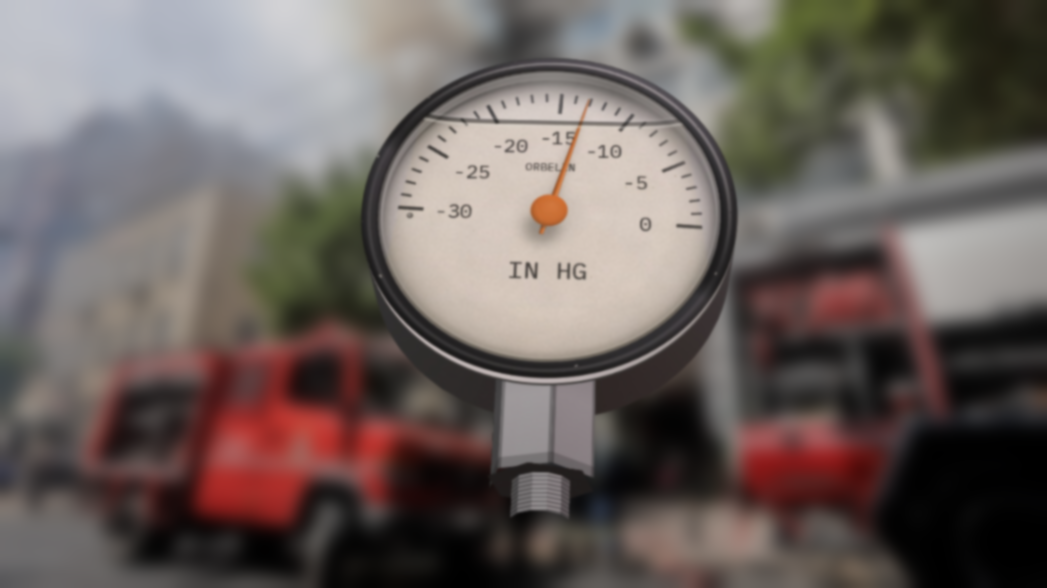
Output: inHg -13
